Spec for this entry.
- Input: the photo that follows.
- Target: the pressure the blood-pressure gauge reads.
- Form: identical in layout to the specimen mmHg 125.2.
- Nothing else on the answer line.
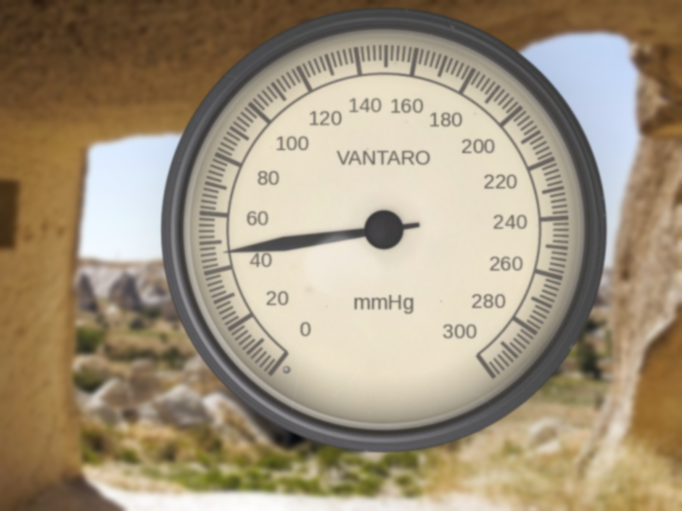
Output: mmHg 46
